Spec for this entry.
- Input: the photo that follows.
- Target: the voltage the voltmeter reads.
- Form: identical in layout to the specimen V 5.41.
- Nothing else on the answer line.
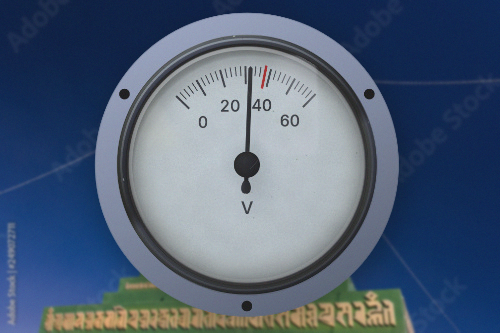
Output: V 32
